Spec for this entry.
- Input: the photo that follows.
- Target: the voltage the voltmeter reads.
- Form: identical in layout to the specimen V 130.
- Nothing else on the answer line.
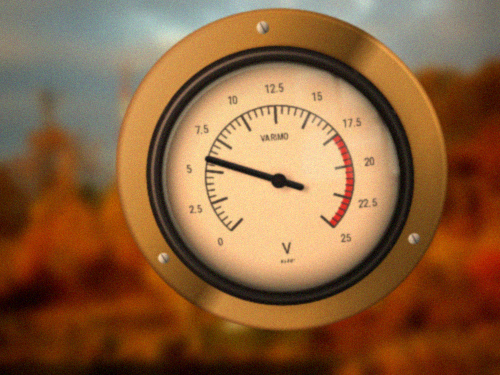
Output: V 6
